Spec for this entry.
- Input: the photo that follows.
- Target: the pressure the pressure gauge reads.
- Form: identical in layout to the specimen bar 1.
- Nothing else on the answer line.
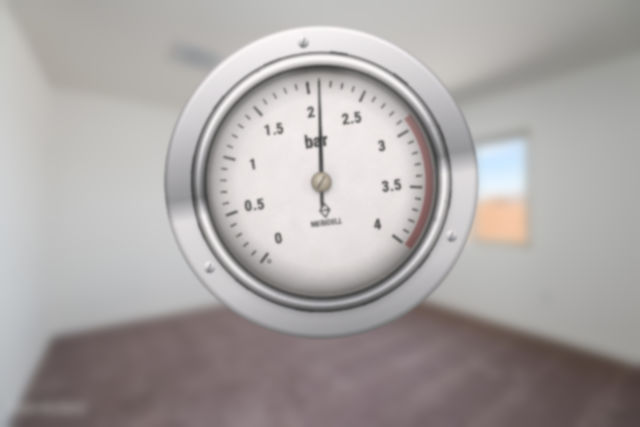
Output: bar 2.1
